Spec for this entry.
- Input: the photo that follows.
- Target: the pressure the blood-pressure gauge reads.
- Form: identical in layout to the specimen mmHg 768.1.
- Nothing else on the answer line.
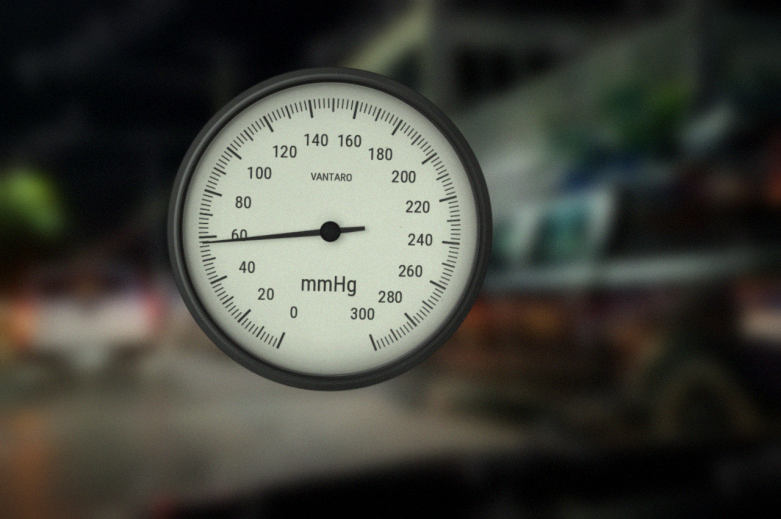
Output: mmHg 58
